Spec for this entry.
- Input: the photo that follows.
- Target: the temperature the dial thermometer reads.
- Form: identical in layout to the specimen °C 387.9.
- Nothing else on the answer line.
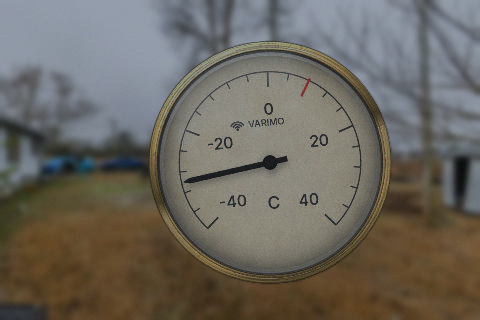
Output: °C -30
